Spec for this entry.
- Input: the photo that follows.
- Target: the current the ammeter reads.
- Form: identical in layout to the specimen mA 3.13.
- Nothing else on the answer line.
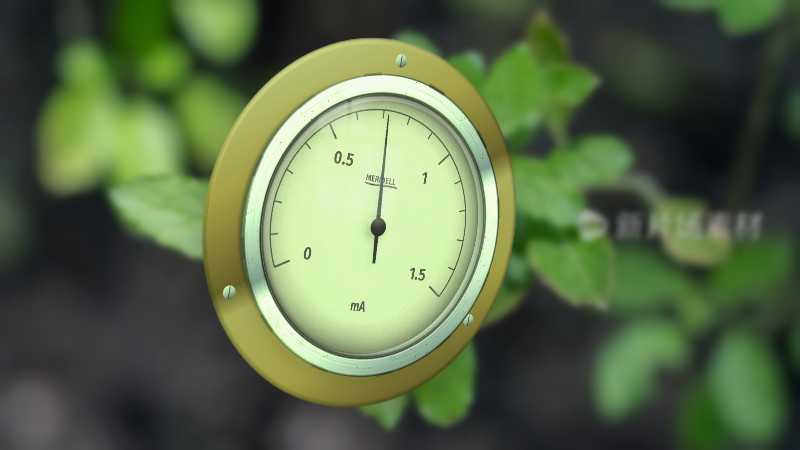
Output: mA 0.7
